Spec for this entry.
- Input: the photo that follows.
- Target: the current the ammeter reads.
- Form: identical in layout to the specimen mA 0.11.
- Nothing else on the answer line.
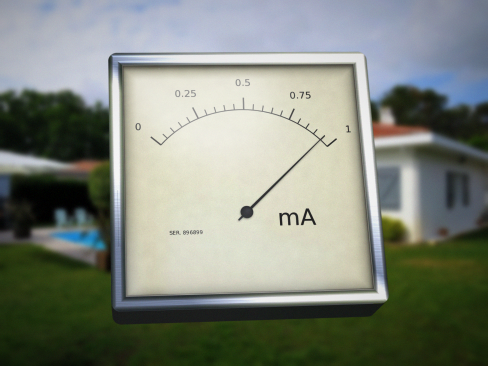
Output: mA 0.95
